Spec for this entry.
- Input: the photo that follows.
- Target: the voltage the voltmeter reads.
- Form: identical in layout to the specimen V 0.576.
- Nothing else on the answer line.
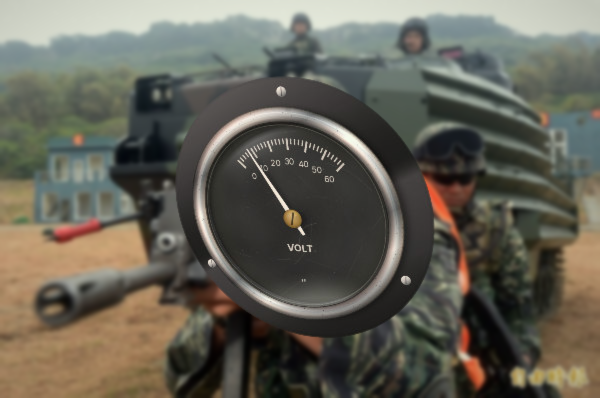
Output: V 10
